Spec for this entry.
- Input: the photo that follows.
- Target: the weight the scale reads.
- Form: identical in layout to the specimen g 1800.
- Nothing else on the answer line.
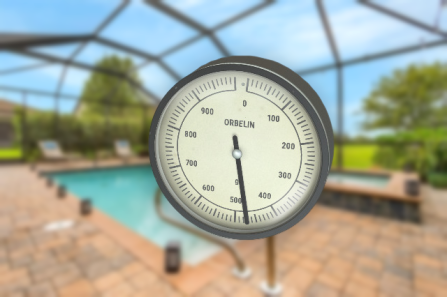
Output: g 470
